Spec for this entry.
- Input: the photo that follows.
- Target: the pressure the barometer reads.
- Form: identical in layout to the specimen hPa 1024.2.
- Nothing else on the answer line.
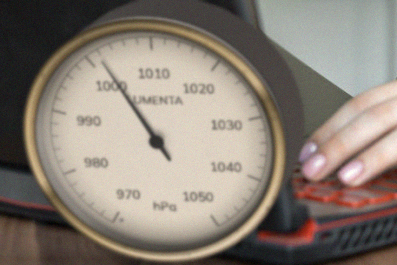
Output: hPa 1002
